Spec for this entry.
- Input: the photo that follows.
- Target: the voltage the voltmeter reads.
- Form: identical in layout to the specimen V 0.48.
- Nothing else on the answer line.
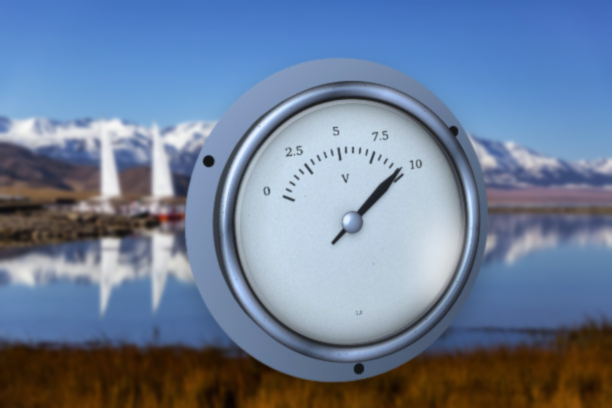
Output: V 9.5
